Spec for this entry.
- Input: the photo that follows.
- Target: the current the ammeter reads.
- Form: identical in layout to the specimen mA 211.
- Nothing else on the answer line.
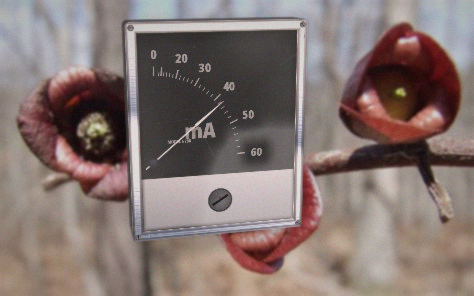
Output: mA 42
